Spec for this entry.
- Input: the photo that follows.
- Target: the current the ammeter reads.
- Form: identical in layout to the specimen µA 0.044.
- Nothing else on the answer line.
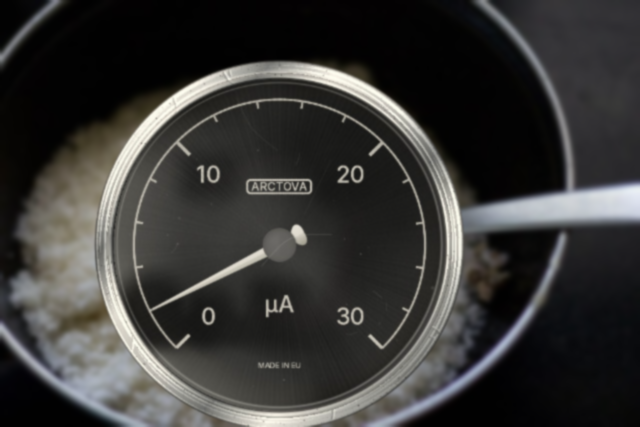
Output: µA 2
